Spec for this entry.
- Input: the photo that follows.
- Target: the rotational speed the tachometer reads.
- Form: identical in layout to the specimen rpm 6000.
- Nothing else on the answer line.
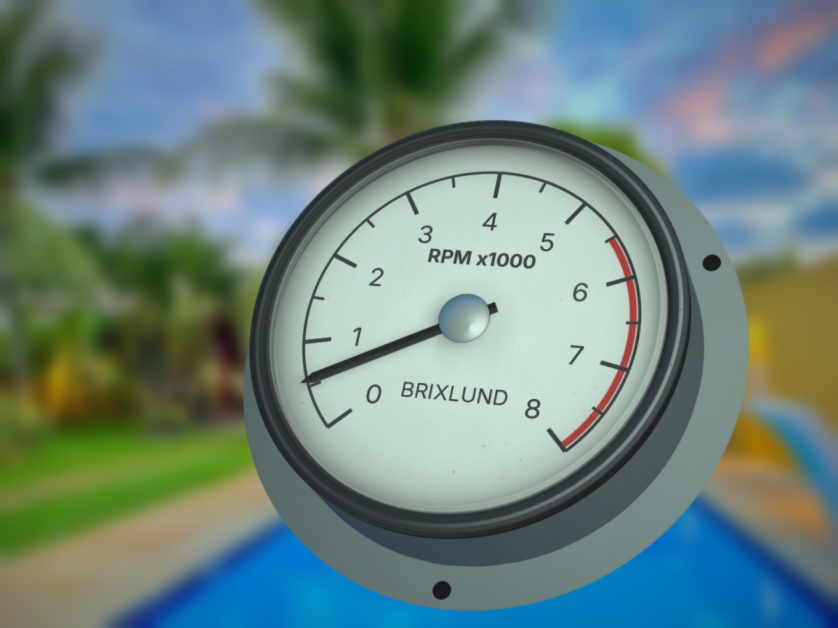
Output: rpm 500
